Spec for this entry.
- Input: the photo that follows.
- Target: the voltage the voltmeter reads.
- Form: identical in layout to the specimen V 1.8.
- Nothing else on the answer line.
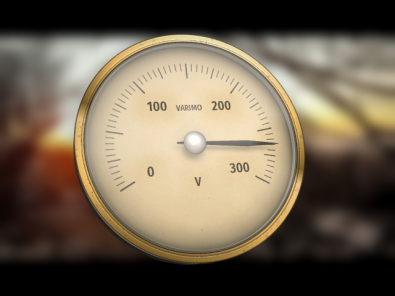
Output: V 265
